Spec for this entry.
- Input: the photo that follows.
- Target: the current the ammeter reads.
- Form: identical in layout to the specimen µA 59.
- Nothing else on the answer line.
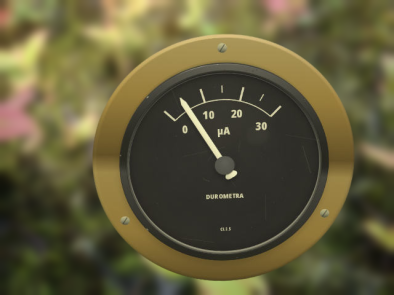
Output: µA 5
